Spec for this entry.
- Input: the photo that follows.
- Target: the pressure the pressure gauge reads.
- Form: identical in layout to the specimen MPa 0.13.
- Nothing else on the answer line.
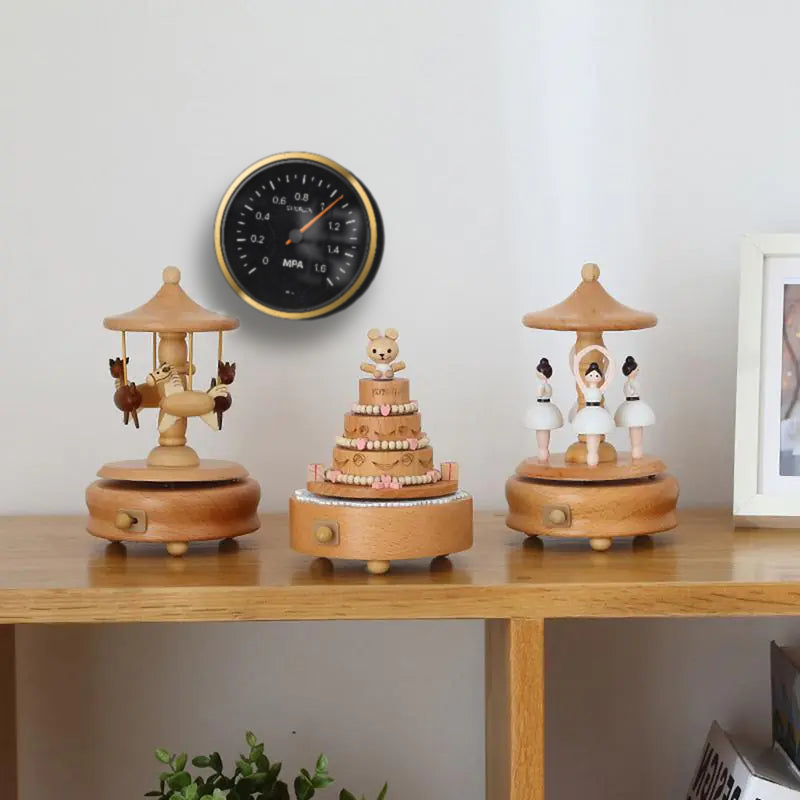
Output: MPa 1.05
